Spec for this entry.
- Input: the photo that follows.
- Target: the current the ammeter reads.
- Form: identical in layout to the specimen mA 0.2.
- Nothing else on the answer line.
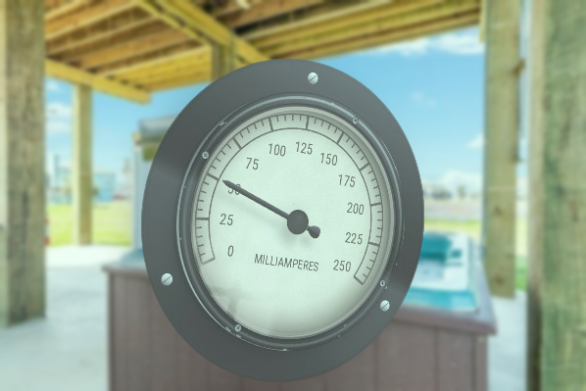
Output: mA 50
